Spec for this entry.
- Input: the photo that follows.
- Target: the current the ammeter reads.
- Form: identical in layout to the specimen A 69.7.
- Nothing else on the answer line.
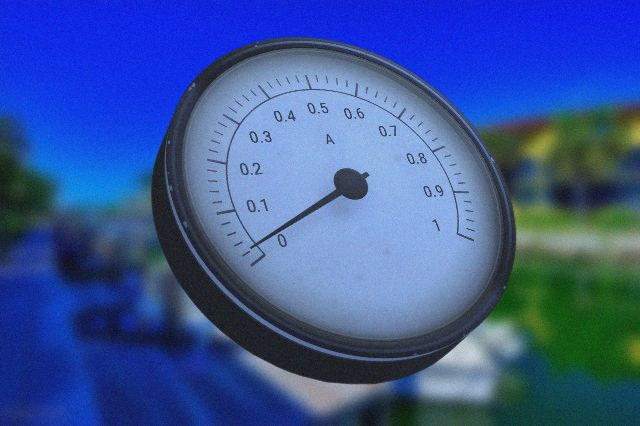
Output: A 0.02
